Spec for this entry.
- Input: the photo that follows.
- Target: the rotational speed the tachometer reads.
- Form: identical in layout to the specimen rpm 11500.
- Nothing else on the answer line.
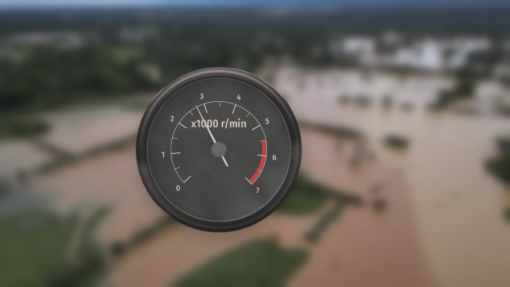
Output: rpm 2750
